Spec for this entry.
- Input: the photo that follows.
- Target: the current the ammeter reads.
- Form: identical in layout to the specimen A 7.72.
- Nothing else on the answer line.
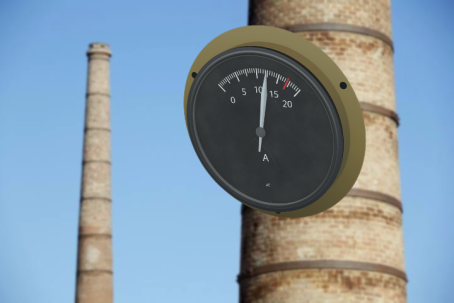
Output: A 12.5
